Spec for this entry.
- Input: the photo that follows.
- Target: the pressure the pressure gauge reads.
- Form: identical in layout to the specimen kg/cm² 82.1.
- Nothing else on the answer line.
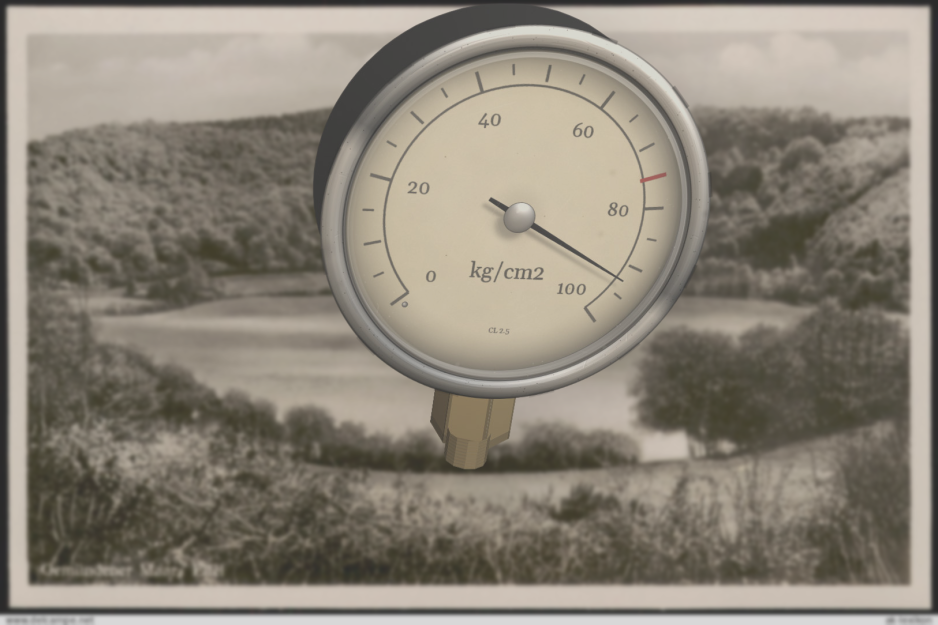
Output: kg/cm² 92.5
